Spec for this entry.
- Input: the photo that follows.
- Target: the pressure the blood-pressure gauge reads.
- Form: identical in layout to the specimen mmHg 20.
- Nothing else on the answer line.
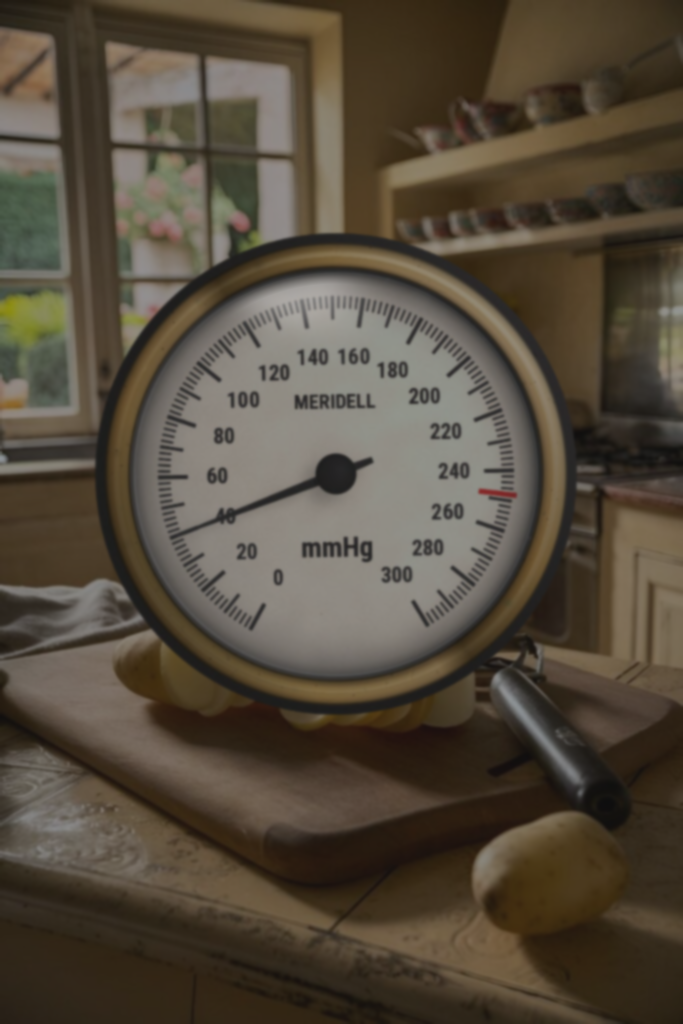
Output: mmHg 40
